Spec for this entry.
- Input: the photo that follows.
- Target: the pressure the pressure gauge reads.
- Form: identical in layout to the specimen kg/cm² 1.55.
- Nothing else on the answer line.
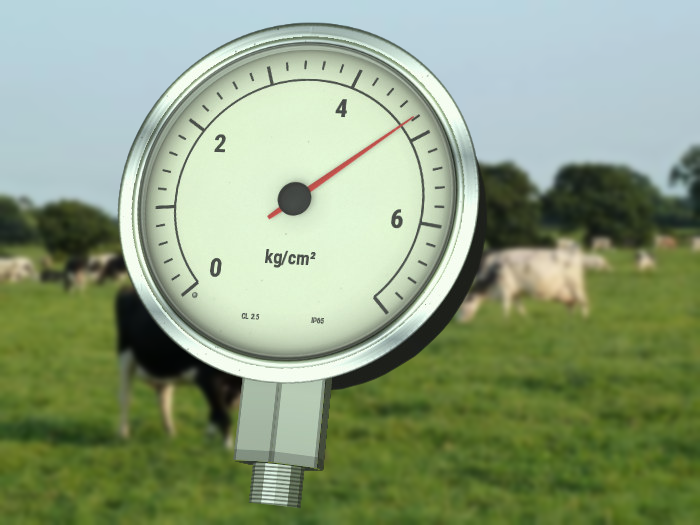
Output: kg/cm² 4.8
